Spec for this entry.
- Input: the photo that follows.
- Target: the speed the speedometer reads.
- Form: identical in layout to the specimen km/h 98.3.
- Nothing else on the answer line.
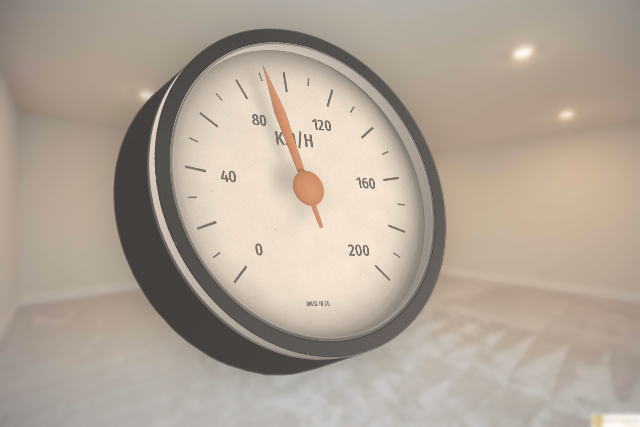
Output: km/h 90
